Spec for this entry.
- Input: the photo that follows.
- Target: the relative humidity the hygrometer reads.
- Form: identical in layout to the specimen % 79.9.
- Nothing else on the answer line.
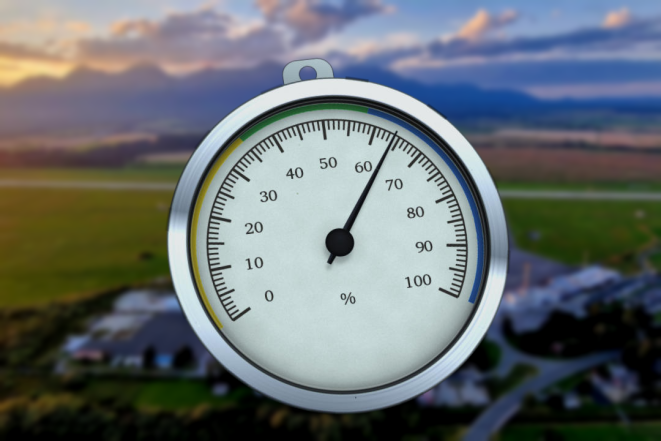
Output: % 64
